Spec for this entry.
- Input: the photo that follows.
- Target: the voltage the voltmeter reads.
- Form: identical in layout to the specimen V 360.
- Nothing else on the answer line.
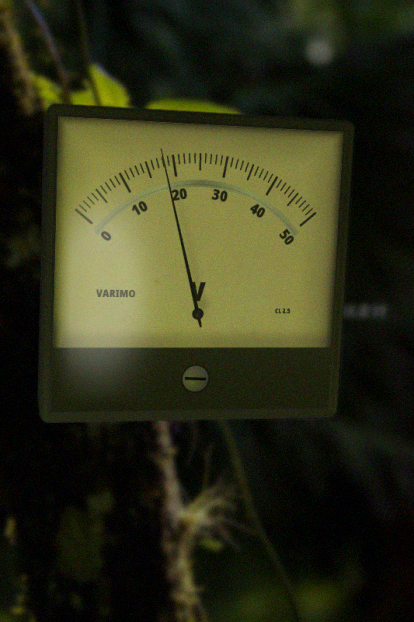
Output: V 18
